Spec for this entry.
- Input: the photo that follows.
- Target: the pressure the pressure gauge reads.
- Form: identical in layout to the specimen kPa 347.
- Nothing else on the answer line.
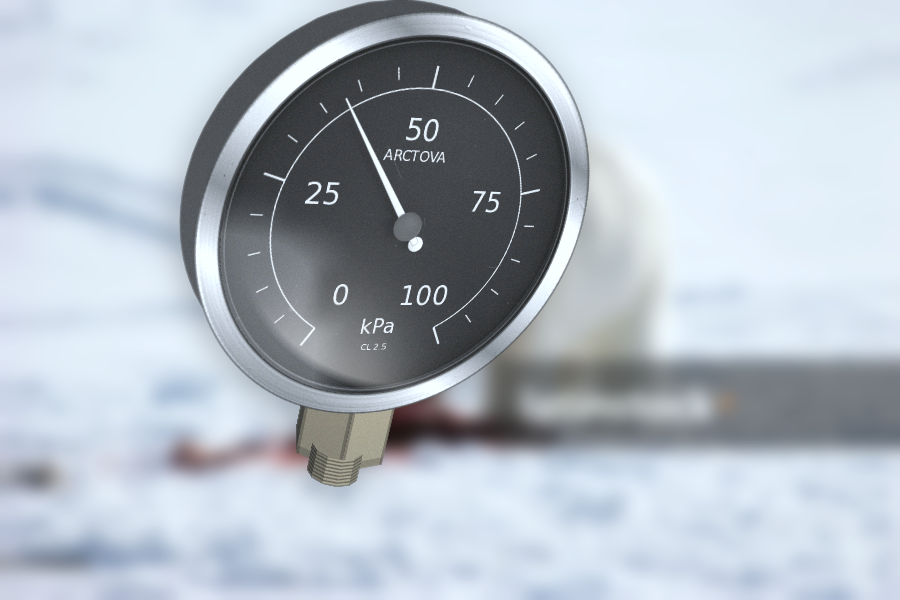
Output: kPa 37.5
